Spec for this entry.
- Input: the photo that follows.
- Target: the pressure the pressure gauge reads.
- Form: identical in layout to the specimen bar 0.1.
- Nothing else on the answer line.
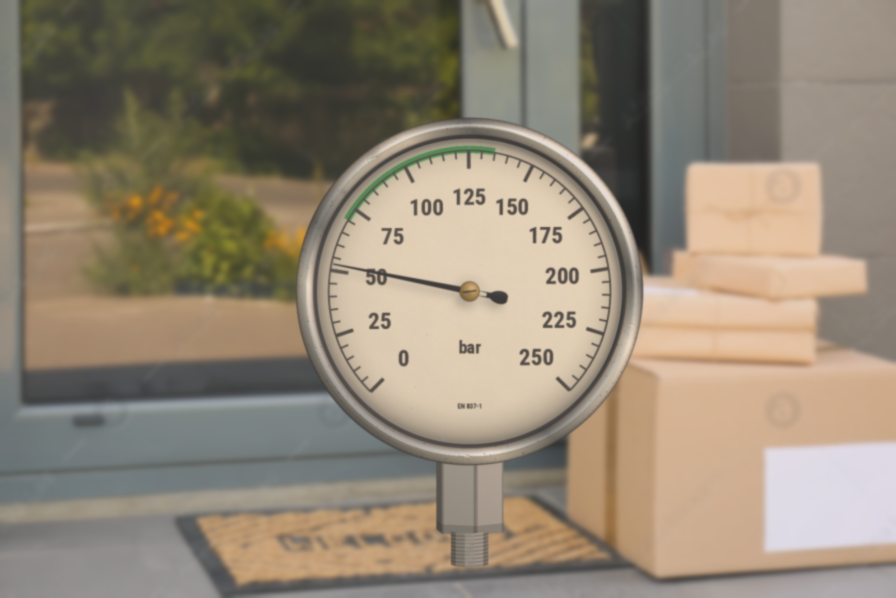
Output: bar 52.5
